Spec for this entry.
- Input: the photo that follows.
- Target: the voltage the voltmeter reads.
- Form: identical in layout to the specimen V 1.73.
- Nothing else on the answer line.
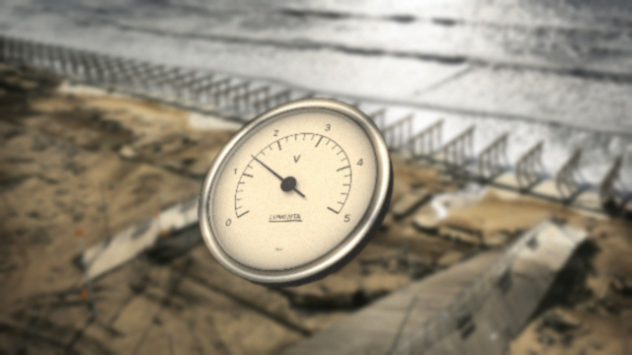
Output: V 1.4
